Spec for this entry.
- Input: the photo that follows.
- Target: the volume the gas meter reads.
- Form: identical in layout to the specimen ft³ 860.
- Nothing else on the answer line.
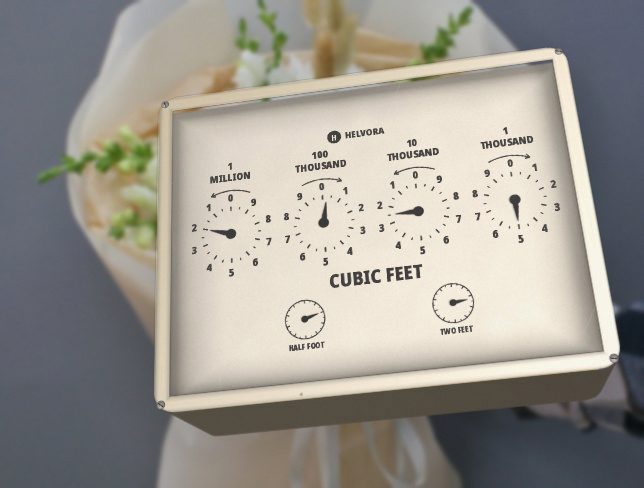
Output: ft³ 202500
